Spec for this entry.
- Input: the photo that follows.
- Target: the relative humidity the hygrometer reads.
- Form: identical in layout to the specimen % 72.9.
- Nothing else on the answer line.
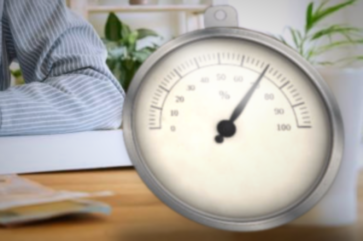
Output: % 70
